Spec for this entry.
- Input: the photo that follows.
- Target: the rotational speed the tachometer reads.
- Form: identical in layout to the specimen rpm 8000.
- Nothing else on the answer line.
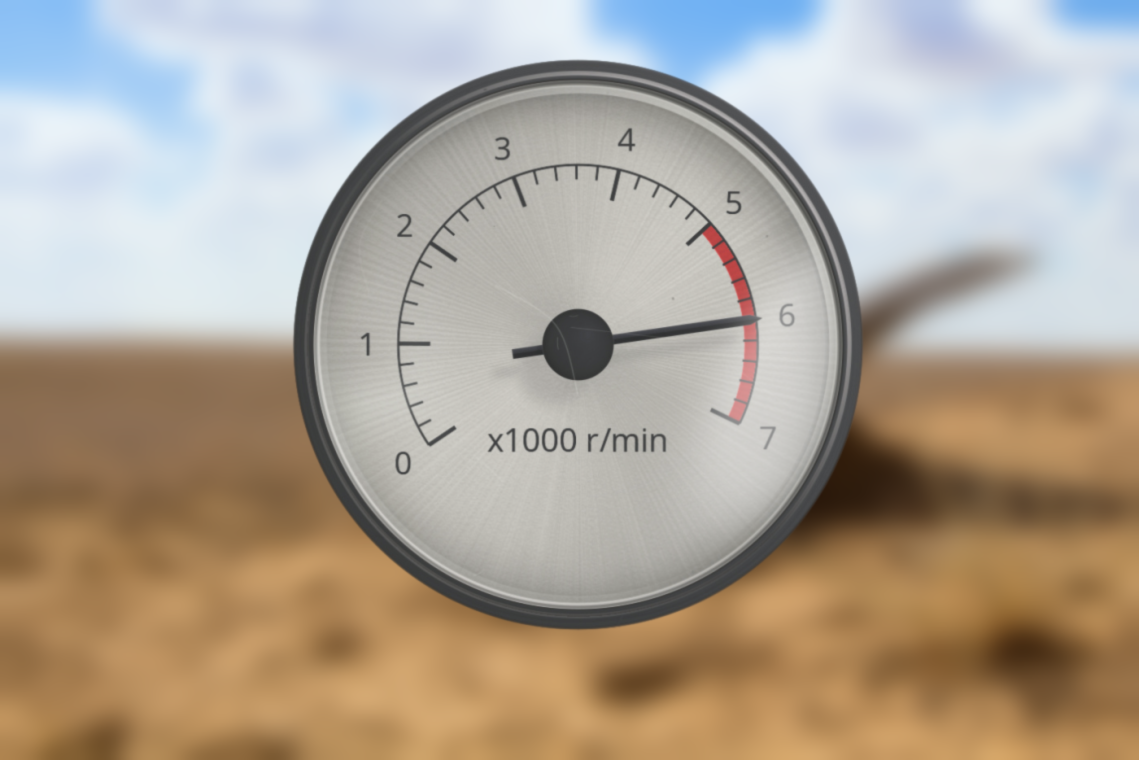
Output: rpm 6000
